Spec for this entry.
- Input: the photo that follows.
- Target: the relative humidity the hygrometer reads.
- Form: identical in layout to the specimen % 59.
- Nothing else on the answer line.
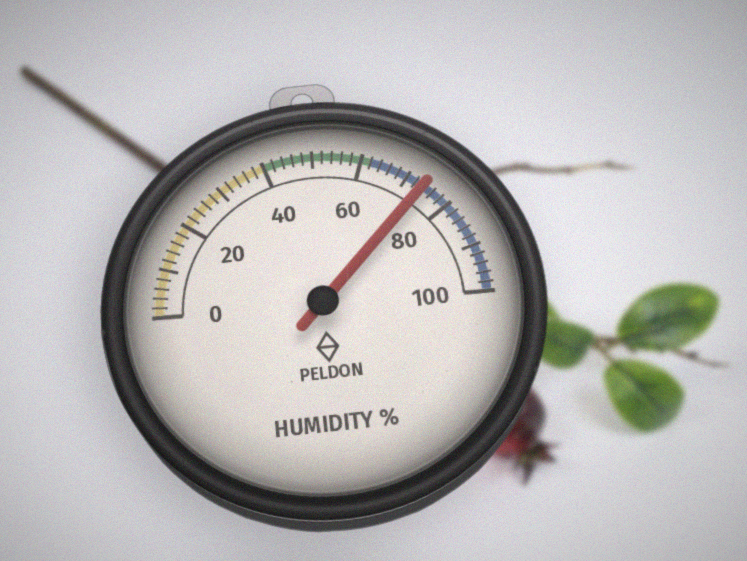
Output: % 74
